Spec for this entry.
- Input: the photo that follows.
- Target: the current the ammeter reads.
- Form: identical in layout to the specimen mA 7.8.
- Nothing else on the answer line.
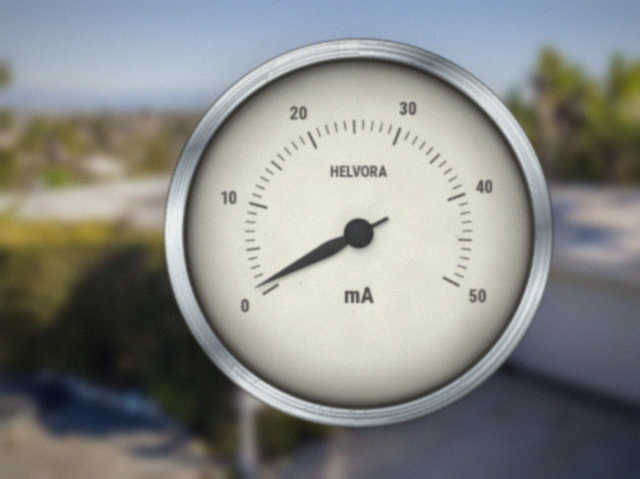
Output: mA 1
